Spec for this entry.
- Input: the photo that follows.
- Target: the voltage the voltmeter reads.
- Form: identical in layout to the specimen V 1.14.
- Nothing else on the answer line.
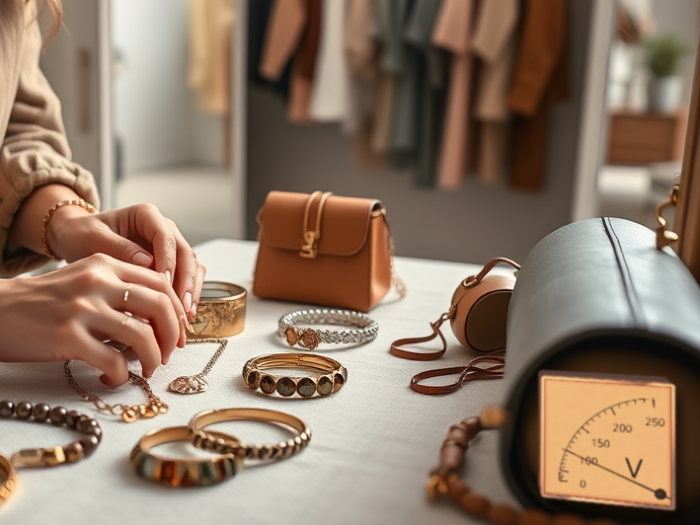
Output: V 100
